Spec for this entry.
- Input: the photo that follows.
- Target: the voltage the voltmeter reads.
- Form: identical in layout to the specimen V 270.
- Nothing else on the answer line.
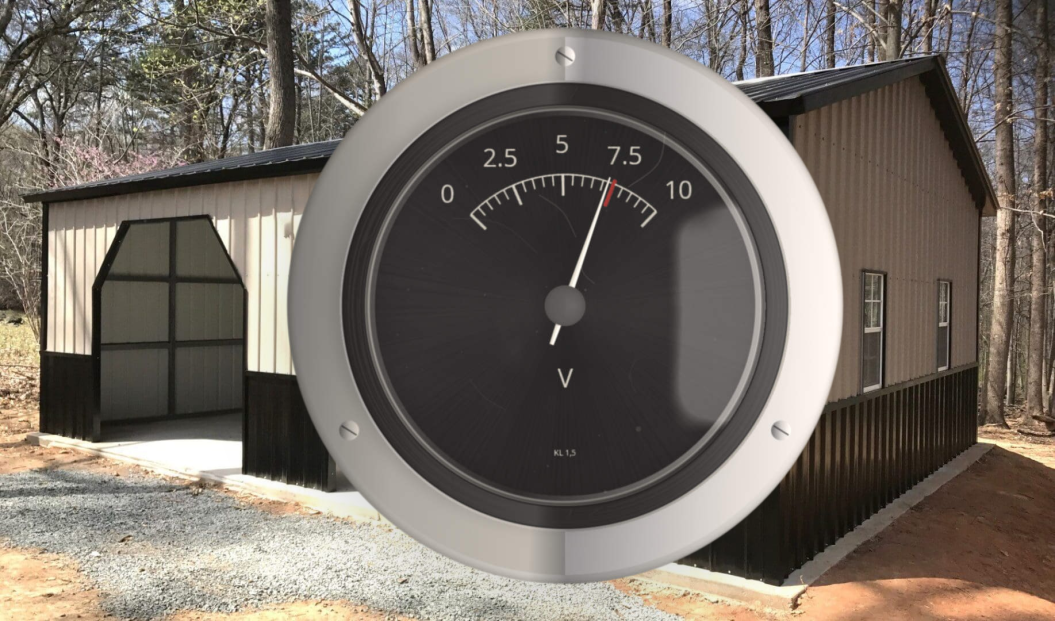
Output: V 7.25
